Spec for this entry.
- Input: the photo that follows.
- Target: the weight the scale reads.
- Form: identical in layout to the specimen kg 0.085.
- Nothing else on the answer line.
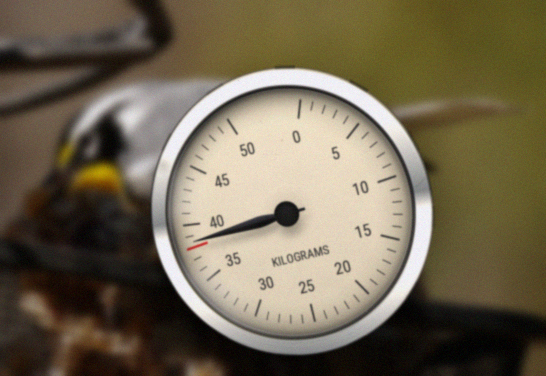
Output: kg 38.5
